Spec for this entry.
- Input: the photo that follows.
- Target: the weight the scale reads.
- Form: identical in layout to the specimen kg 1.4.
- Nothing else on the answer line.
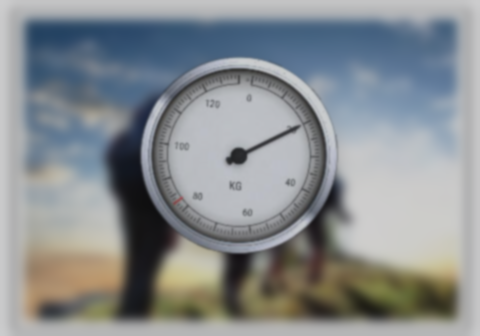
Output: kg 20
